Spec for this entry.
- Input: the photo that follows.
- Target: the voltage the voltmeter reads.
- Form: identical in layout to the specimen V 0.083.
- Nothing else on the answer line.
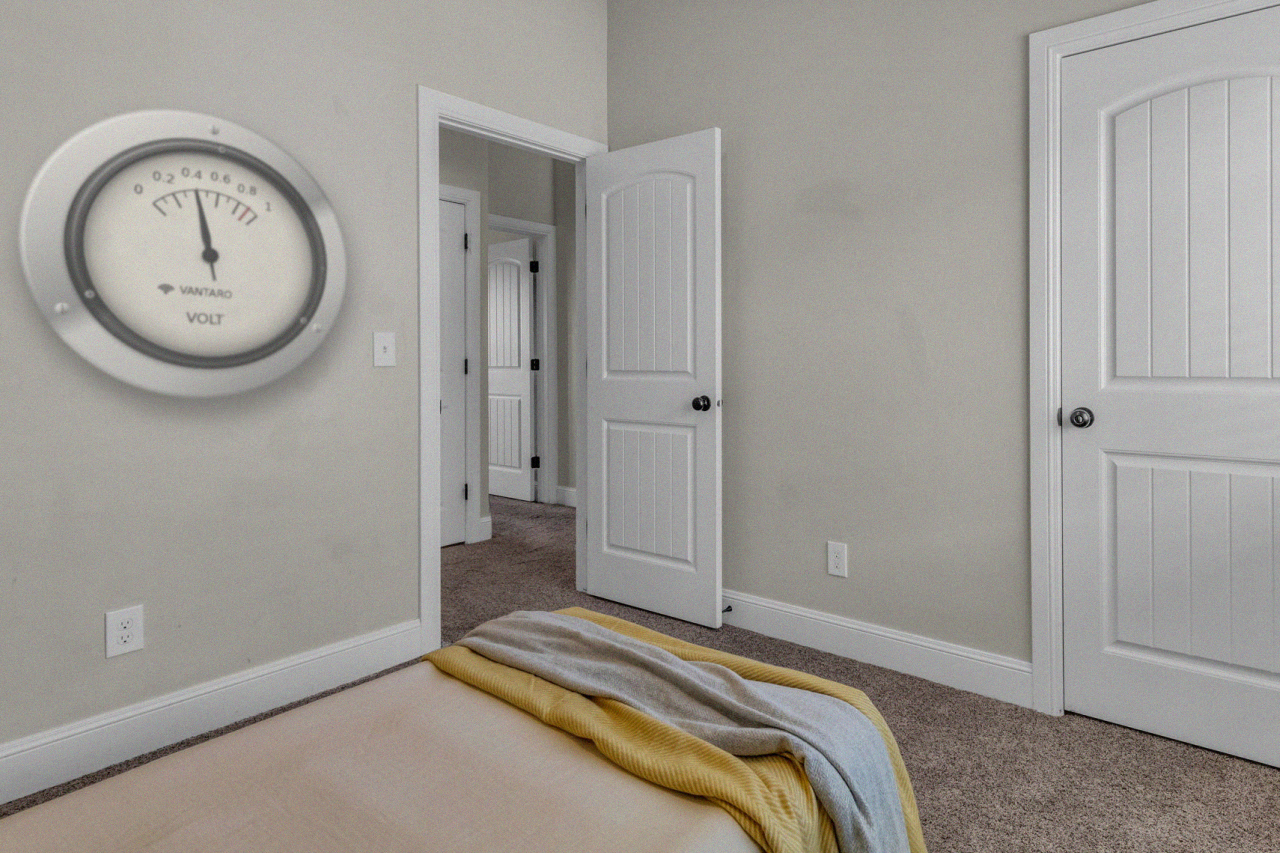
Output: V 0.4
